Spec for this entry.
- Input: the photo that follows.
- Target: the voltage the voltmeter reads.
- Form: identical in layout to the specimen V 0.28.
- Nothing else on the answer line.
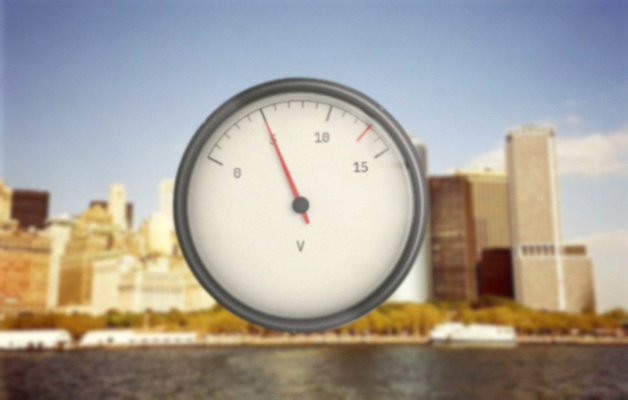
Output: V 5
